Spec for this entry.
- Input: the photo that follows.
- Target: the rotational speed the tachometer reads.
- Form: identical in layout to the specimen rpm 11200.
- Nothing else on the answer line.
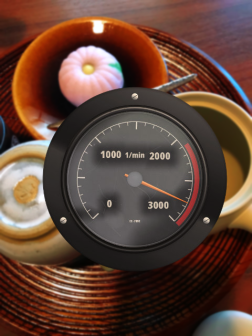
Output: rpm 2750
